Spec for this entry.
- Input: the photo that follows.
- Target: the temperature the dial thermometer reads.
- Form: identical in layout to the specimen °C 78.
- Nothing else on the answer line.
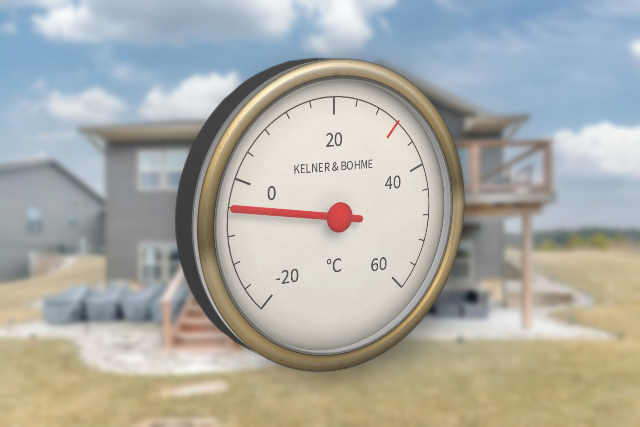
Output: °C -4
